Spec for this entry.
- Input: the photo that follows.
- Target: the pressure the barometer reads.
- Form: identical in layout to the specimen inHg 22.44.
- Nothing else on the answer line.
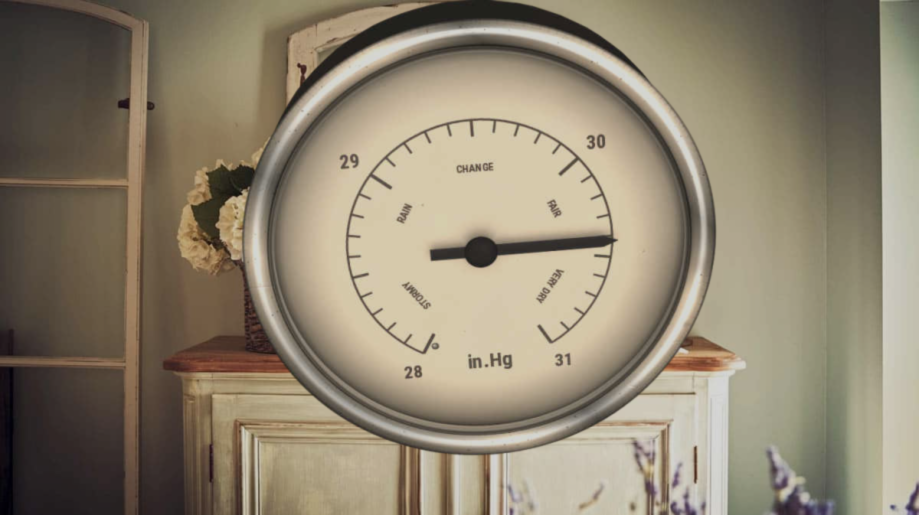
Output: inHg 30.4
